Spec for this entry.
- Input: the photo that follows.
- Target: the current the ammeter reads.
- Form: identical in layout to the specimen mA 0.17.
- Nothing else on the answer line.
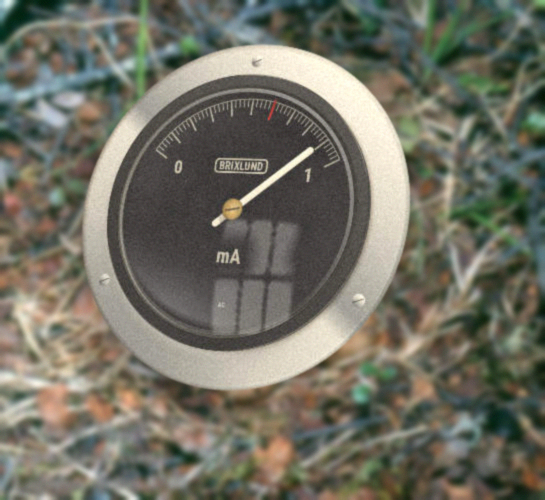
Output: mA 0.9
